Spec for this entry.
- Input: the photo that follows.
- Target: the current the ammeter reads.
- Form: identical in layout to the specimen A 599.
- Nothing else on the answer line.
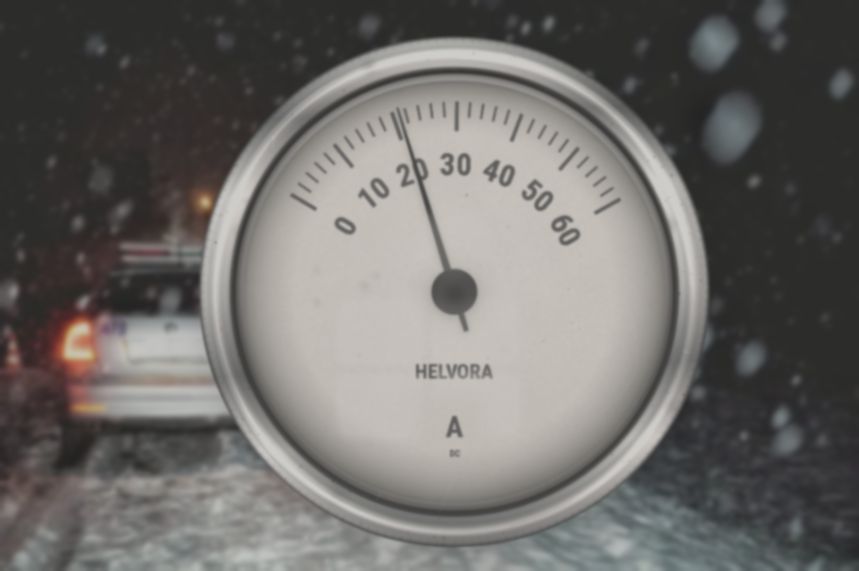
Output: A 21
